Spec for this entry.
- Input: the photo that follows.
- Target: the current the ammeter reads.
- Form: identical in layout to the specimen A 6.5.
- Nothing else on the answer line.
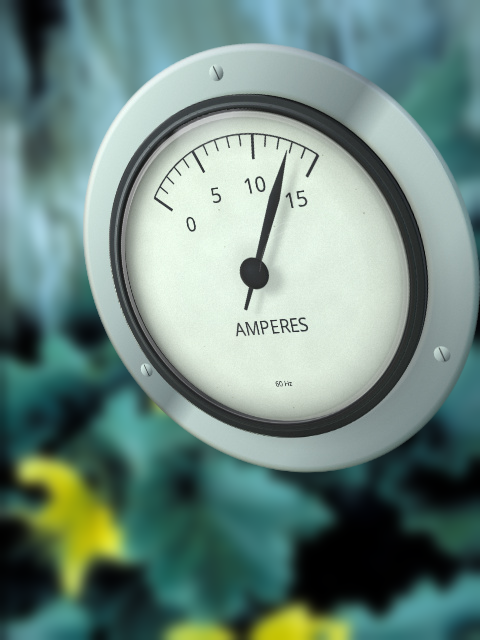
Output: A 13
